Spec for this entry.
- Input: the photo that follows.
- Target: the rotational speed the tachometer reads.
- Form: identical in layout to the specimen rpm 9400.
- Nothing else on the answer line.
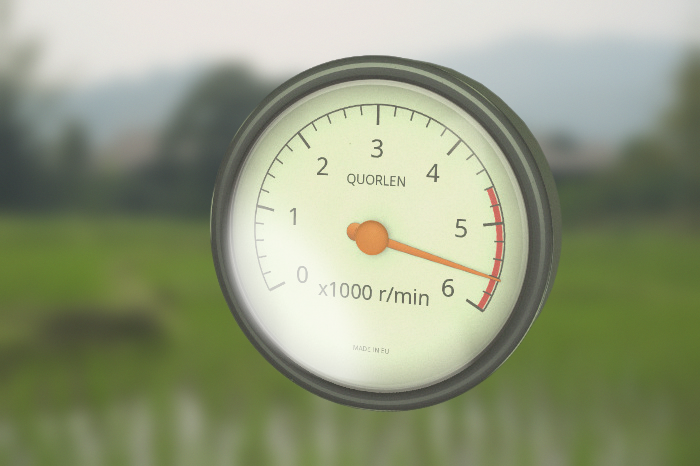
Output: rpm 5600
